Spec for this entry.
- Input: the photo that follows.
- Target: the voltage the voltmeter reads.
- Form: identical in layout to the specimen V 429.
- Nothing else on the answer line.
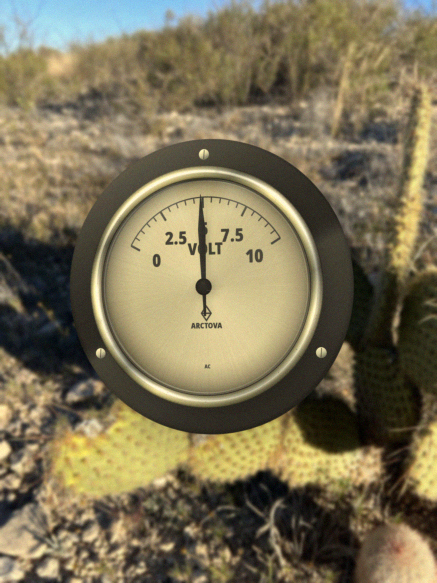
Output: V 5
